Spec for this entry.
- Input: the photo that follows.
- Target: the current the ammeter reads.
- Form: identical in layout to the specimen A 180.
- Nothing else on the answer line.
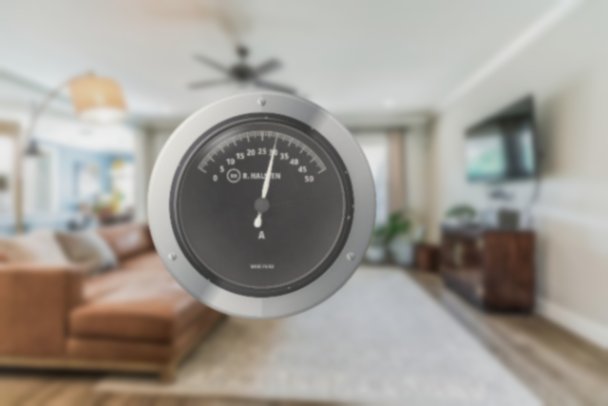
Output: A 30
